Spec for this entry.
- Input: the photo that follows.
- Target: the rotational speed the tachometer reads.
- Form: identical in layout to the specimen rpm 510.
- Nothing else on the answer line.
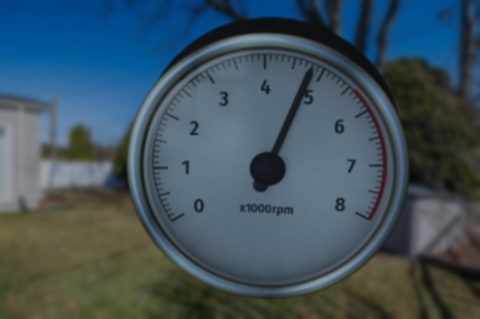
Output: rpm 4800
